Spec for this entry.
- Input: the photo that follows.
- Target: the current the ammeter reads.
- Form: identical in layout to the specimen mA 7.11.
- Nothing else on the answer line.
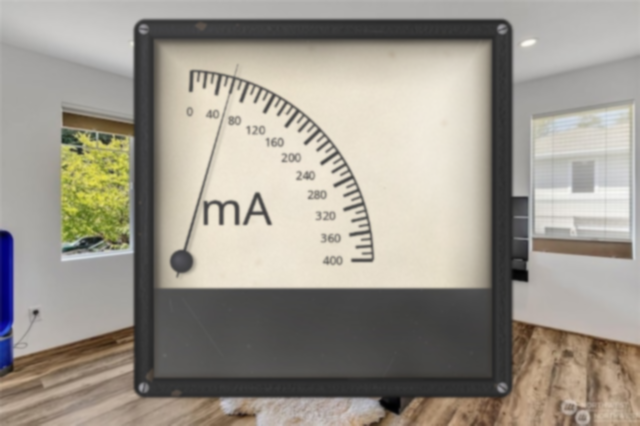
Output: mA 60
